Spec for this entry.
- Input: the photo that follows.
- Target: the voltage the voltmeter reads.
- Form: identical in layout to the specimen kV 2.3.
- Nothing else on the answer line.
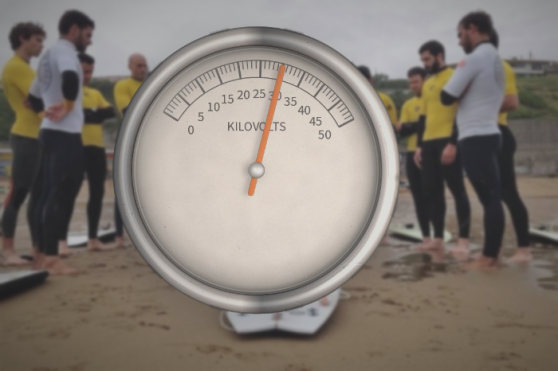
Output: kV 30
